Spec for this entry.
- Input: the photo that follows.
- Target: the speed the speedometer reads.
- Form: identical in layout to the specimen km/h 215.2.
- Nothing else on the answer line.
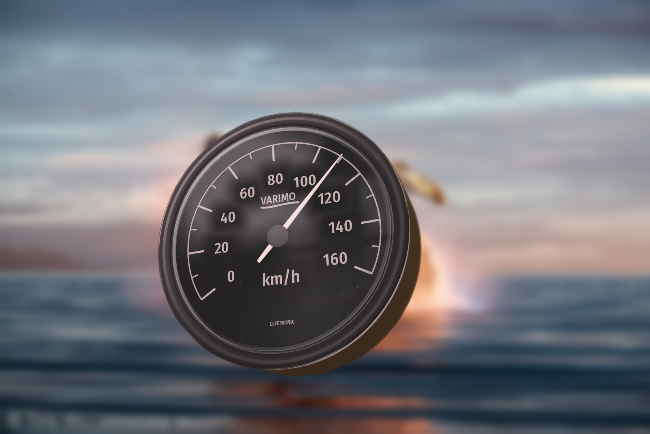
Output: km/h 110
